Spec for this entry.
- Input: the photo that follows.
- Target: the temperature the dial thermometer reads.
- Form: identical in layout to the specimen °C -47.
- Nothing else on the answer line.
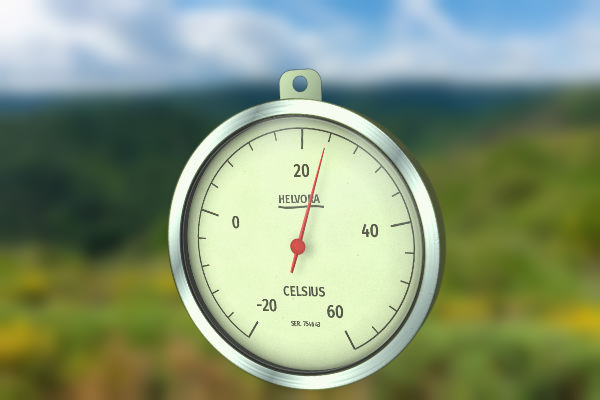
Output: °C 24
